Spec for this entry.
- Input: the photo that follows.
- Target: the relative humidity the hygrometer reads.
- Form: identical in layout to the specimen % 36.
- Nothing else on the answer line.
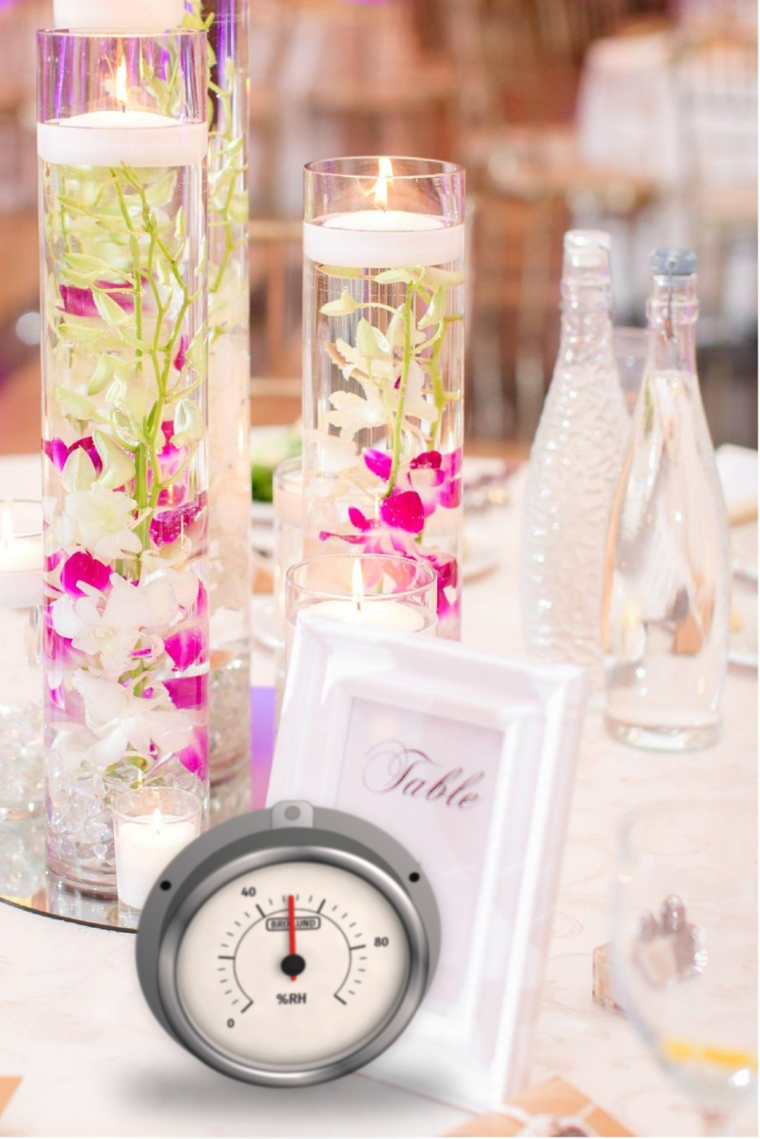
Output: % 50
